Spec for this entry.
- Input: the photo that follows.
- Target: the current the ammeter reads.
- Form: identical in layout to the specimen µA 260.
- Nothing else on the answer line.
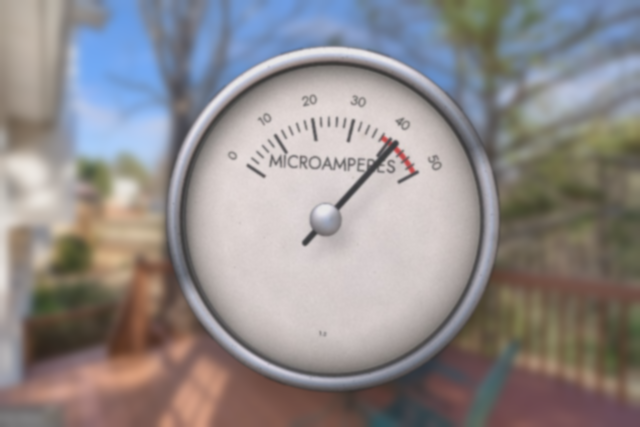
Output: µA 42
